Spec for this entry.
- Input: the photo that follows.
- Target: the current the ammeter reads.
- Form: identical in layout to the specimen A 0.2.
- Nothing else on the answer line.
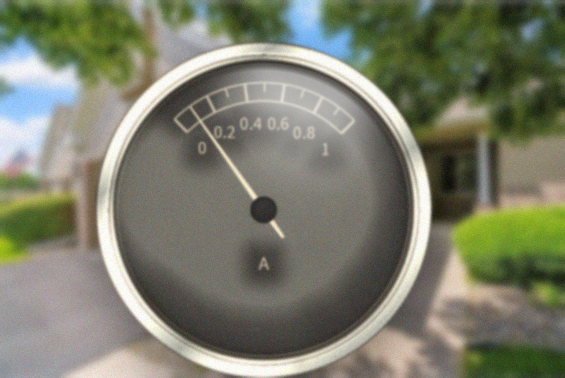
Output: A 0.1
